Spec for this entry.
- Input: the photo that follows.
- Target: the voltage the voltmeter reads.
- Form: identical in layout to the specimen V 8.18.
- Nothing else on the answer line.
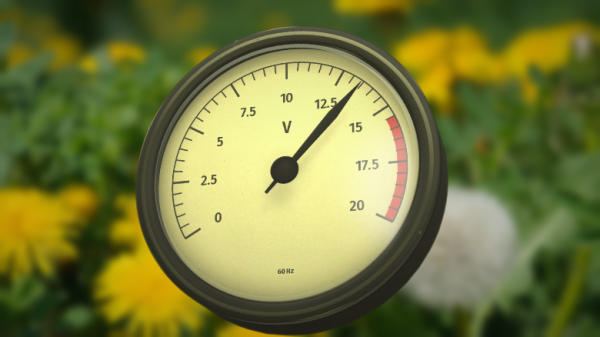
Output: V 13.5
